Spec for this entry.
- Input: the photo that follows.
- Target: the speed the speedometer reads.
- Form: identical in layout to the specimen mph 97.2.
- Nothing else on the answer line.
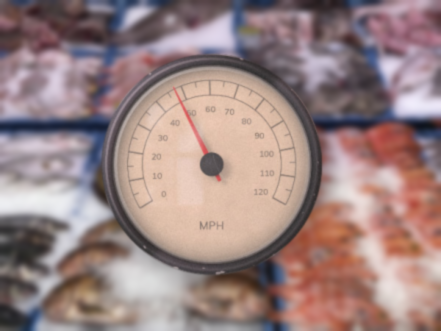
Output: mph 47.5
